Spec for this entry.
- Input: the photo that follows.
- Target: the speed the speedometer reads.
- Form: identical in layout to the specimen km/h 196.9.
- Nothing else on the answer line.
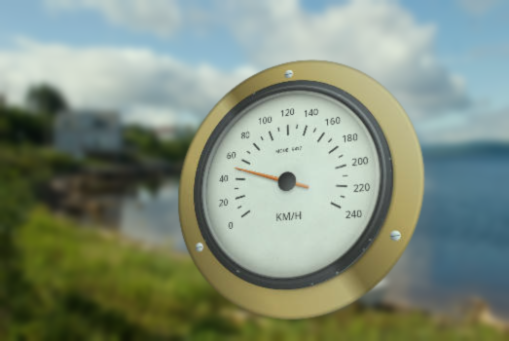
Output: km/h 50
